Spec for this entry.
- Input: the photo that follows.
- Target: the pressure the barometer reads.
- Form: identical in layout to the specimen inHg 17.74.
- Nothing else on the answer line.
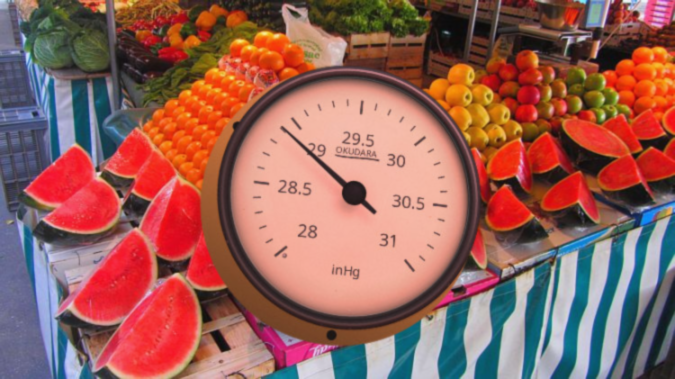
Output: inHg 28.9
